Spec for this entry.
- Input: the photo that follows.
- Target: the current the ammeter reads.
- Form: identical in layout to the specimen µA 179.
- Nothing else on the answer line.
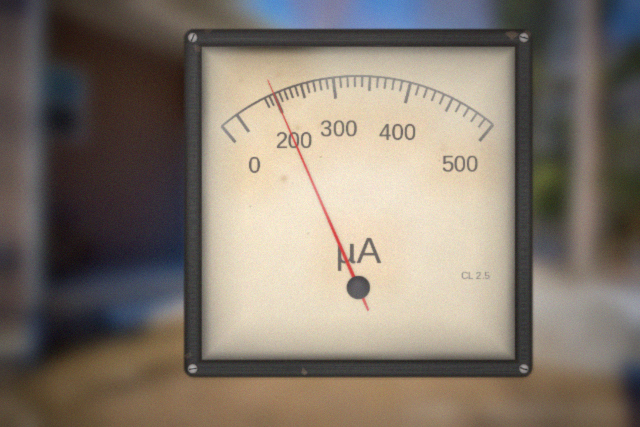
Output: µA 200
